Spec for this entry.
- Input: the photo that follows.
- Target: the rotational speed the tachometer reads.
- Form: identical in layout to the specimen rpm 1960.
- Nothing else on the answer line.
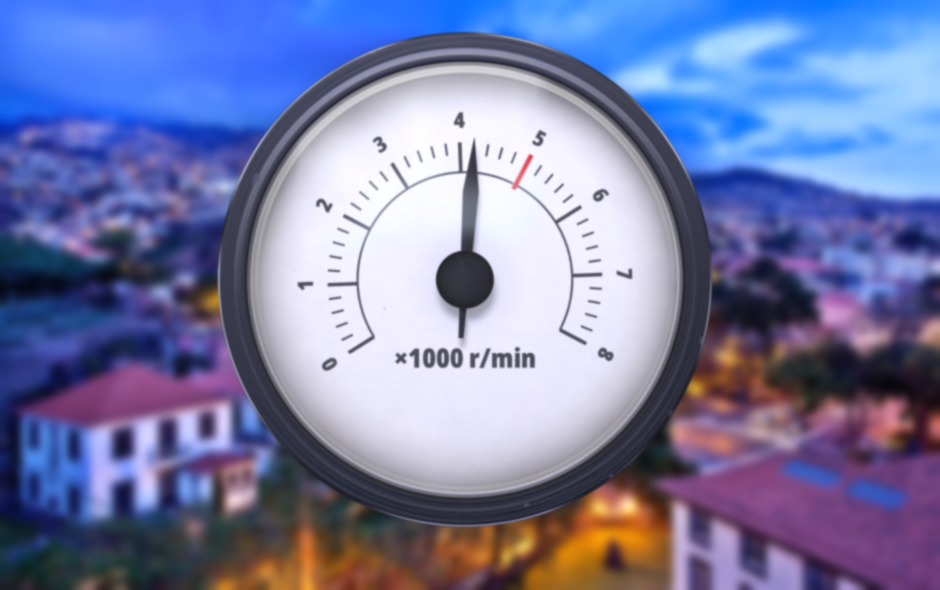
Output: rpm 4200
